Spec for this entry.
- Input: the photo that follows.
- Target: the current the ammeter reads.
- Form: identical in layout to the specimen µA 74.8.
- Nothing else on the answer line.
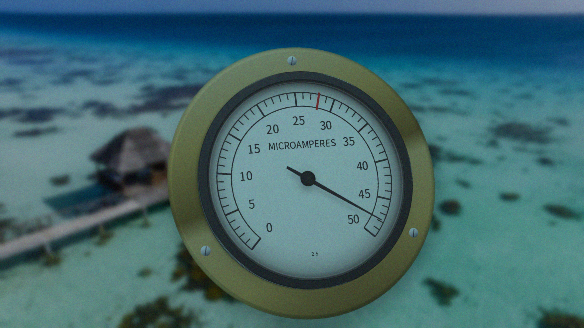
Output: µA 48
